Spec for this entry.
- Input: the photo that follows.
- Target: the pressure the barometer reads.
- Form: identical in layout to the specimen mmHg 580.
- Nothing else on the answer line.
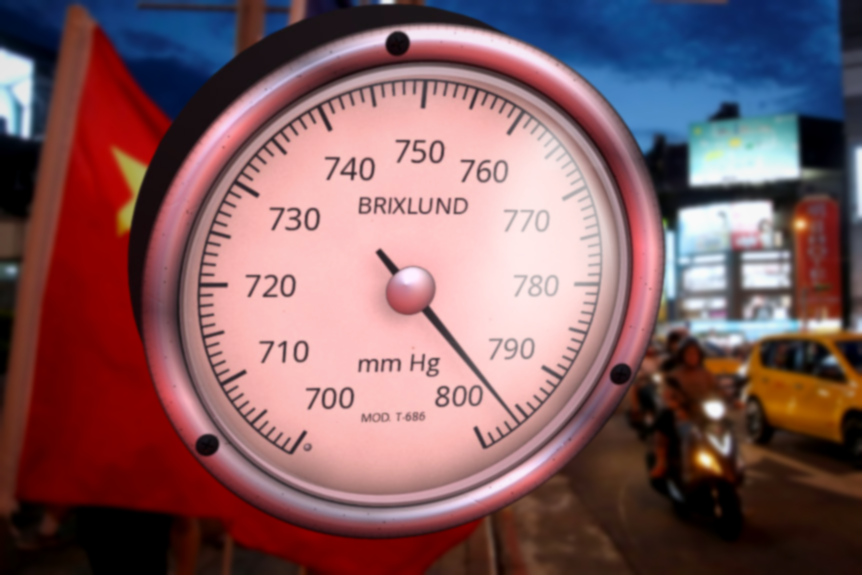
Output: mmHg 796
